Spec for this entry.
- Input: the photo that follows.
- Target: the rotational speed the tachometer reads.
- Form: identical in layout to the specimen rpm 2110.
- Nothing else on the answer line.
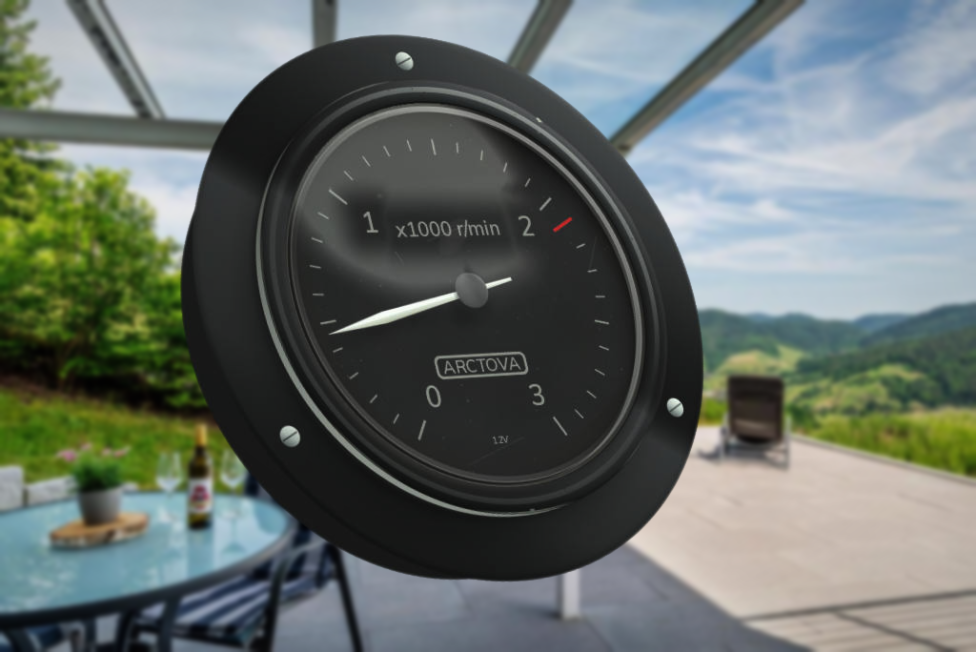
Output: rpm 450
